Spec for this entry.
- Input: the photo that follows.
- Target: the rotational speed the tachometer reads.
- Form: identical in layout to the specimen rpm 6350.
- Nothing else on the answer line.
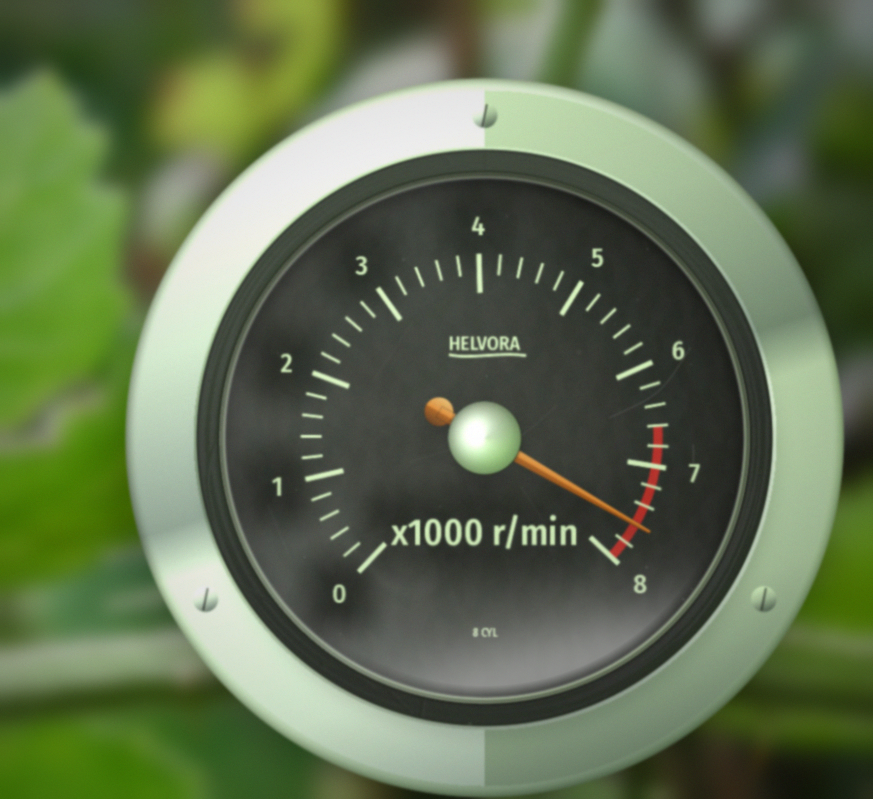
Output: rpm 7600
